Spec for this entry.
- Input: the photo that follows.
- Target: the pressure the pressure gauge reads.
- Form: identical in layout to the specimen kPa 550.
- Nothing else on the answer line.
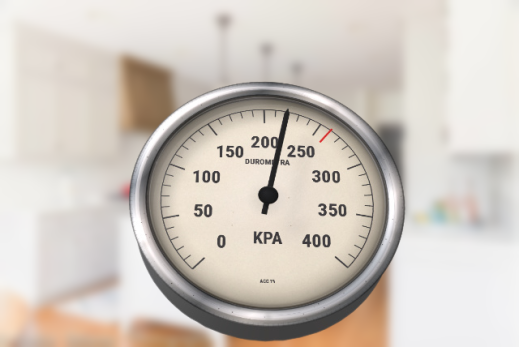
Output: kPa 220
